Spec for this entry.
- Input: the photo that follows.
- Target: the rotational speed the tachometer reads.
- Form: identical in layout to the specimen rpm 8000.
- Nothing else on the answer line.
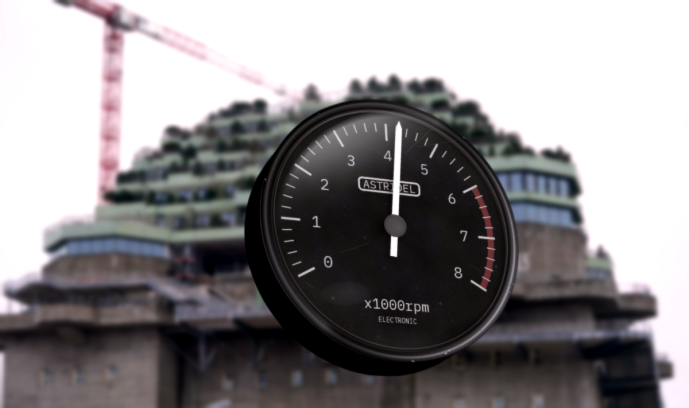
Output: rpm 4200
